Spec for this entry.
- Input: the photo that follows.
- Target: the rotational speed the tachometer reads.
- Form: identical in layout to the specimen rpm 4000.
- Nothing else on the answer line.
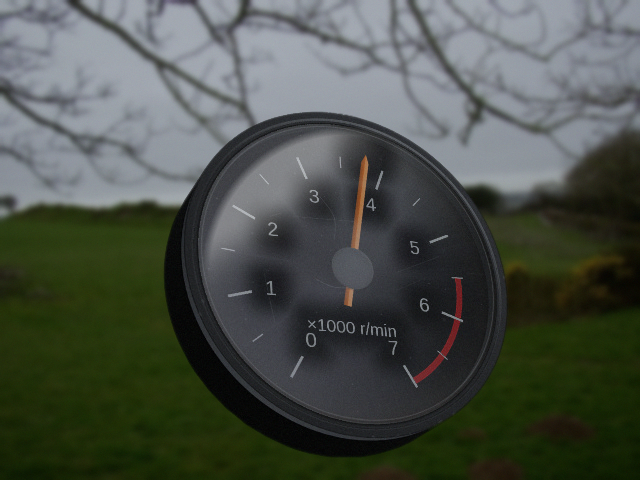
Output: rpm 3750
